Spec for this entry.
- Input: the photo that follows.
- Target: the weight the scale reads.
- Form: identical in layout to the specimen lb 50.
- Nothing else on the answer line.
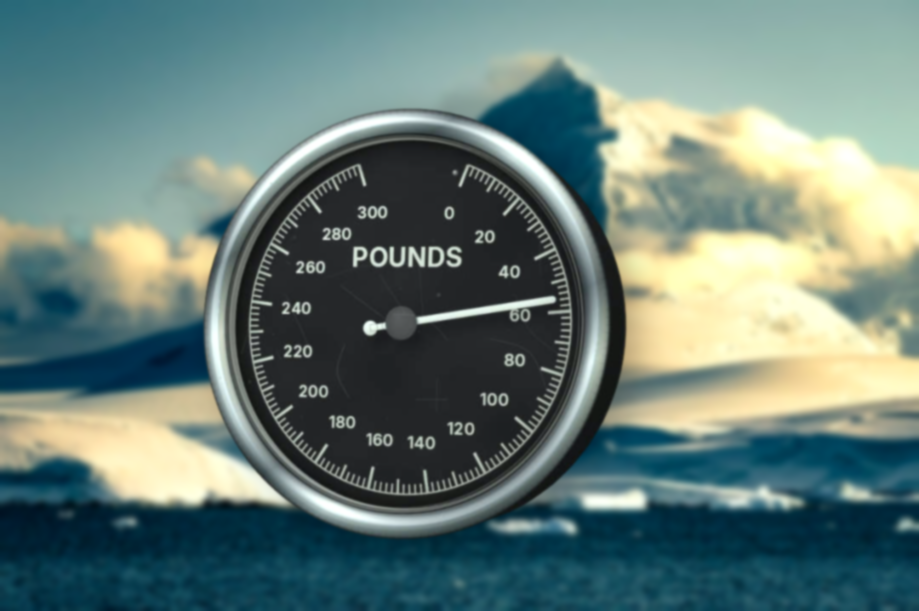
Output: lb 56
